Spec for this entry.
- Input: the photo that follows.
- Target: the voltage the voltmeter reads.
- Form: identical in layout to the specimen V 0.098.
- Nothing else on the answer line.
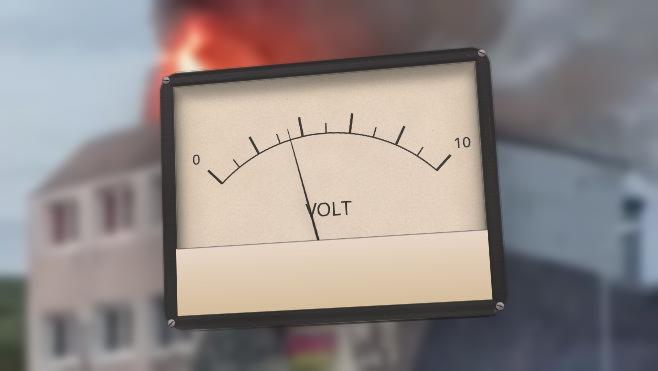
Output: V 3.5
